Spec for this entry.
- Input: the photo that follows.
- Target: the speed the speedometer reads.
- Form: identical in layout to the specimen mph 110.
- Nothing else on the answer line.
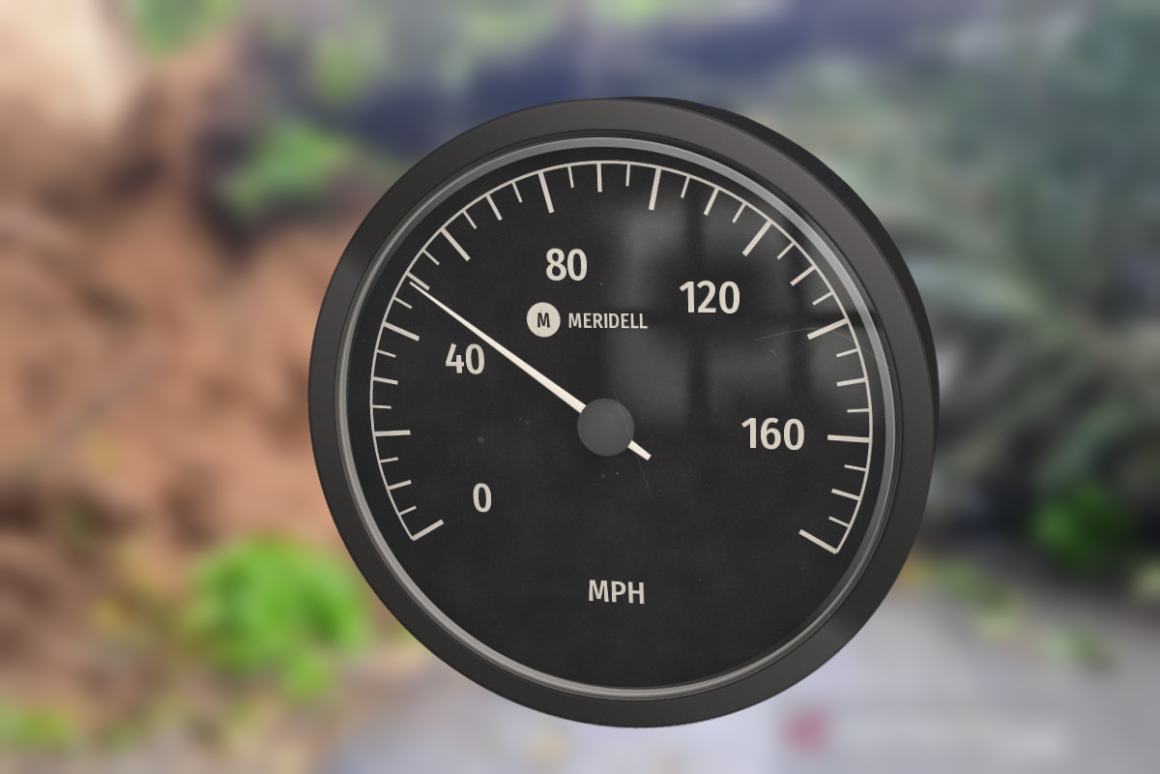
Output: mph 50
